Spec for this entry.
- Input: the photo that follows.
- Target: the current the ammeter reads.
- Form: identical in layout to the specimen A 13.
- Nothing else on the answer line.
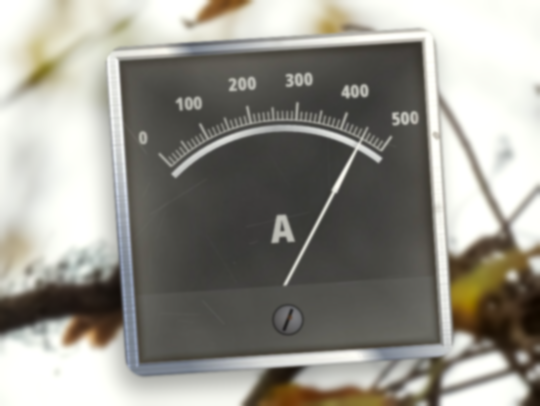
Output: A 450
